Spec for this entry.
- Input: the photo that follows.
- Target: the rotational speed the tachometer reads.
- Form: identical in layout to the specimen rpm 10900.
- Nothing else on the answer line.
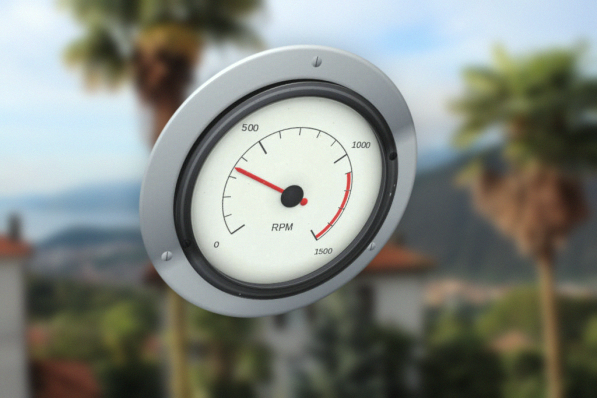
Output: rpm 350
